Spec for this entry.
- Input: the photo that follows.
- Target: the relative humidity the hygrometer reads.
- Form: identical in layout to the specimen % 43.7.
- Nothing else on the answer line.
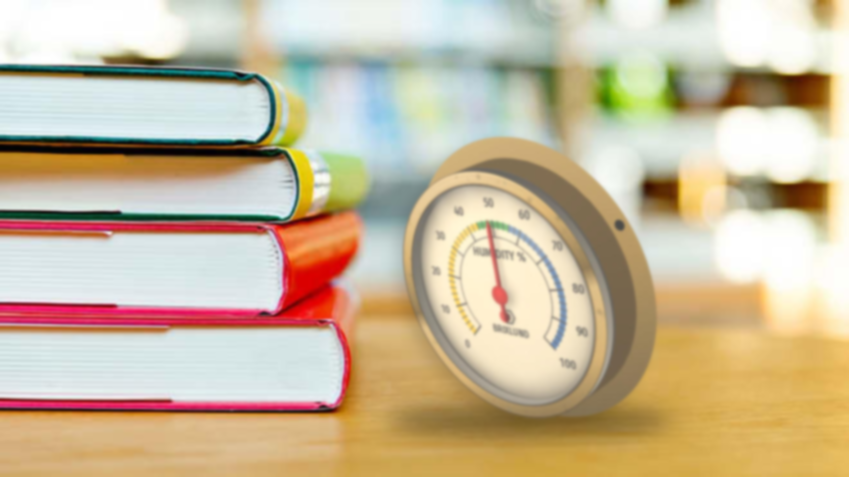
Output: % 50
